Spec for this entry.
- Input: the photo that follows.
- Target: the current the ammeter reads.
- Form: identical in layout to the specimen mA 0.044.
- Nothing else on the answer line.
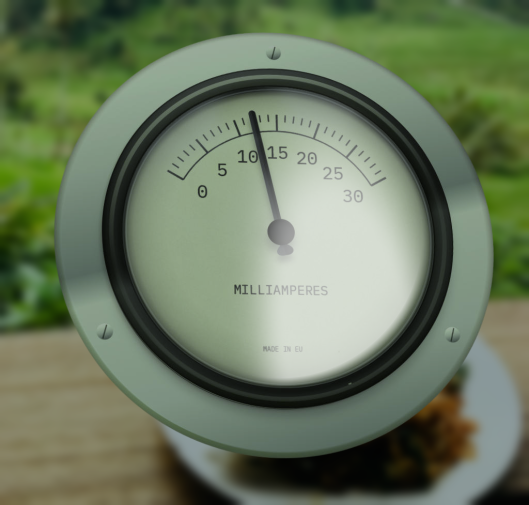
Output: mA 12
